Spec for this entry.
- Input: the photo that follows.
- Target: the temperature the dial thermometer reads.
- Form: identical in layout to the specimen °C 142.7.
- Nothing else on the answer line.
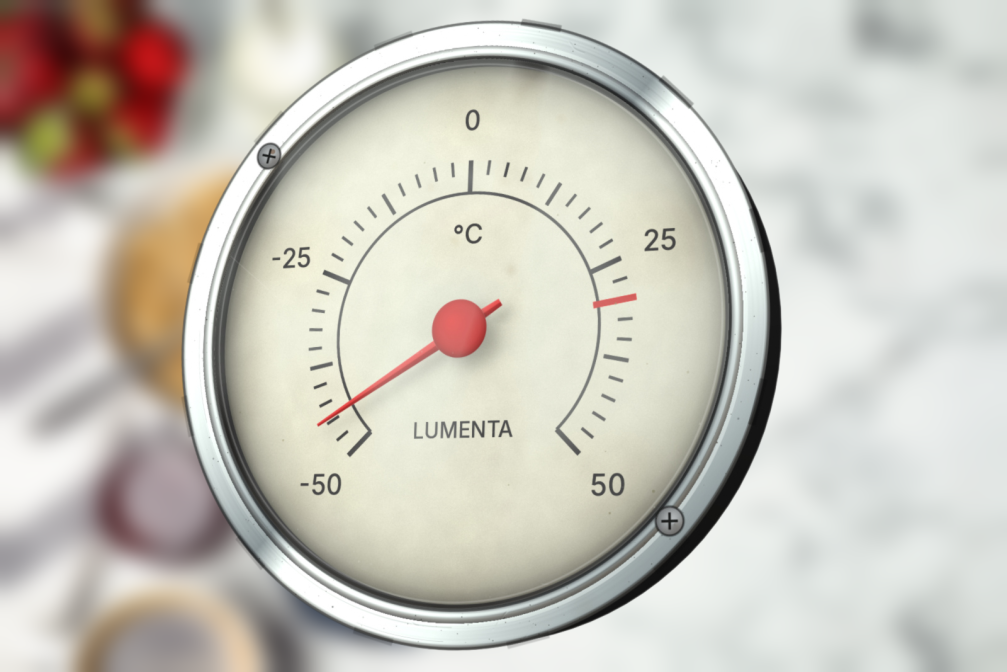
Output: °C -45
